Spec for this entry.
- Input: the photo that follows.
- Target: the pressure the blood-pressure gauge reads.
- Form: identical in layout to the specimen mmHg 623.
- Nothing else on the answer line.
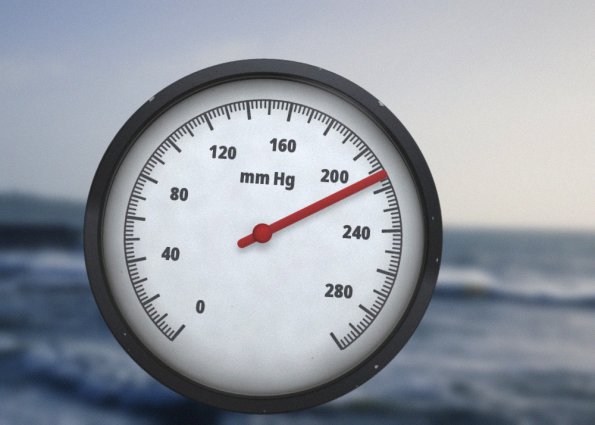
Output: mmHg 214
